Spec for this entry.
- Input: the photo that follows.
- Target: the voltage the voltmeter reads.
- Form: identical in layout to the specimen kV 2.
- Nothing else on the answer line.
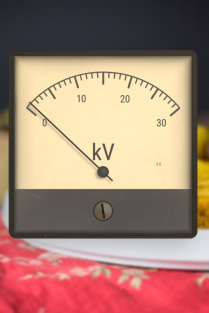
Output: kV 1
